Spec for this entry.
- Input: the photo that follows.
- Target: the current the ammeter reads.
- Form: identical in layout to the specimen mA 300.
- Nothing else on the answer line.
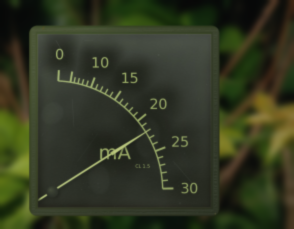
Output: mA 22
